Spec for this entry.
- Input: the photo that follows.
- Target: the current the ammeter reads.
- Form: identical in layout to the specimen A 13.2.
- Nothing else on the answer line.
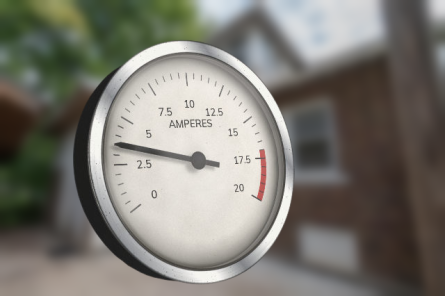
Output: A 3.5
